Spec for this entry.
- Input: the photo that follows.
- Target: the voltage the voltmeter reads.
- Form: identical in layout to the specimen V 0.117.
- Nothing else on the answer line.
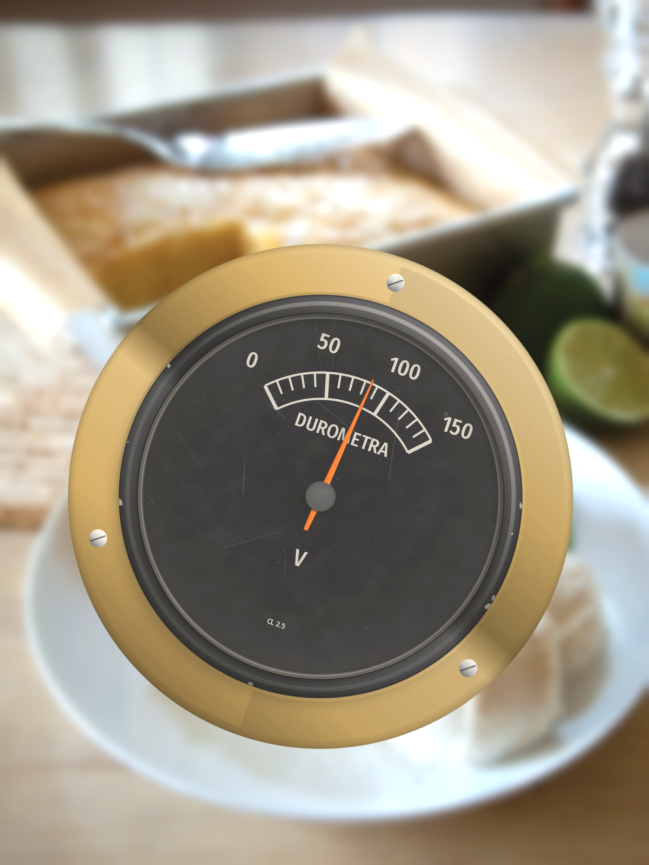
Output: V 85
